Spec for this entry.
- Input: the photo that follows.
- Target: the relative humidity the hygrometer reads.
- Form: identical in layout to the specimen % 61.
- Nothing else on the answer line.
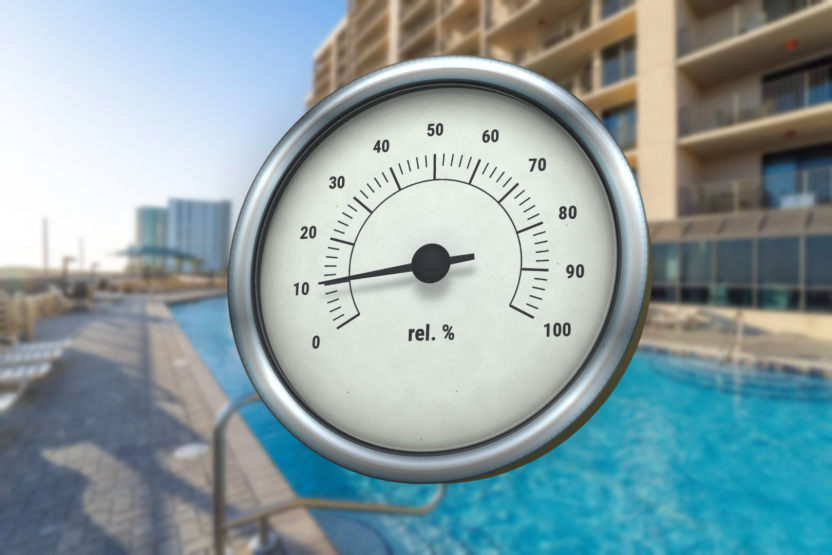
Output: % 10
